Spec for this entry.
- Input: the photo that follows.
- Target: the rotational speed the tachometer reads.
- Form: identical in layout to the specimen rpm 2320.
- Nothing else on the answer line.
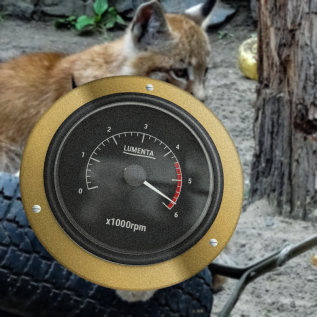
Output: rpm 5800
